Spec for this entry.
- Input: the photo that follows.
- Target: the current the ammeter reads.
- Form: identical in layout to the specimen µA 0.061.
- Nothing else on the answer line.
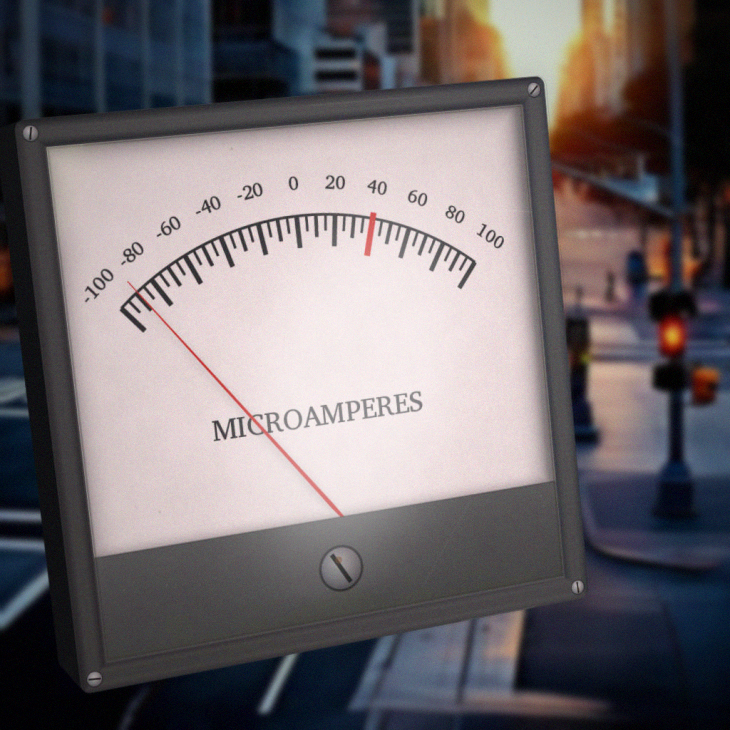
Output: µA -90
